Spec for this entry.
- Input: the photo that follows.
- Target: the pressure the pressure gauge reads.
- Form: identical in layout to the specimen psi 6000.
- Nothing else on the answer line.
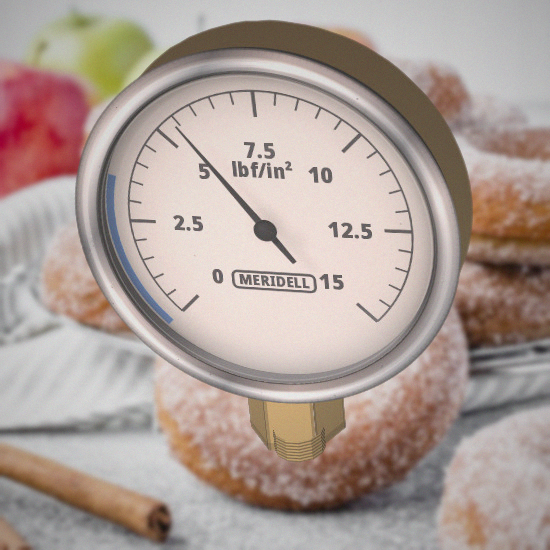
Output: psi 5.5
